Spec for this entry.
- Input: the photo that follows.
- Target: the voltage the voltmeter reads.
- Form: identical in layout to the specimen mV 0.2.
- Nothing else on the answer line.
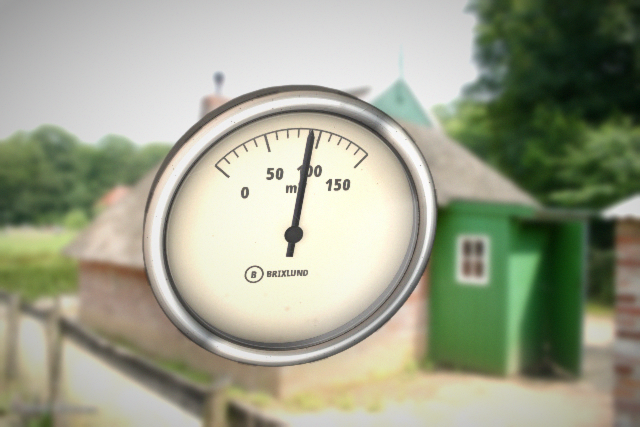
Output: mV 90
